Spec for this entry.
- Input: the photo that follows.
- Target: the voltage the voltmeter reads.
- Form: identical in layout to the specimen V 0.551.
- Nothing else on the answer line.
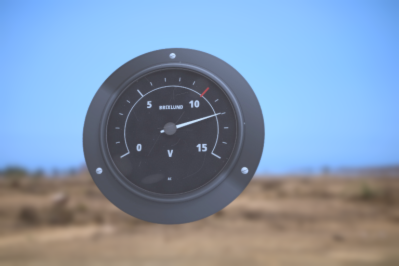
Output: V 12
